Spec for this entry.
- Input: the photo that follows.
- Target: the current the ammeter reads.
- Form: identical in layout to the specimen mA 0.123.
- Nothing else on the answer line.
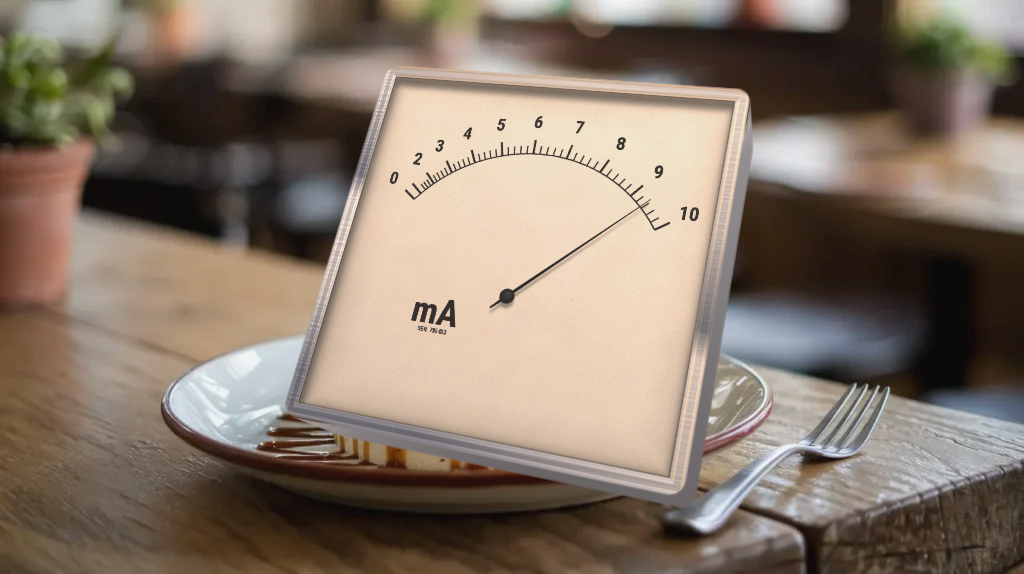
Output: mA 9.4
